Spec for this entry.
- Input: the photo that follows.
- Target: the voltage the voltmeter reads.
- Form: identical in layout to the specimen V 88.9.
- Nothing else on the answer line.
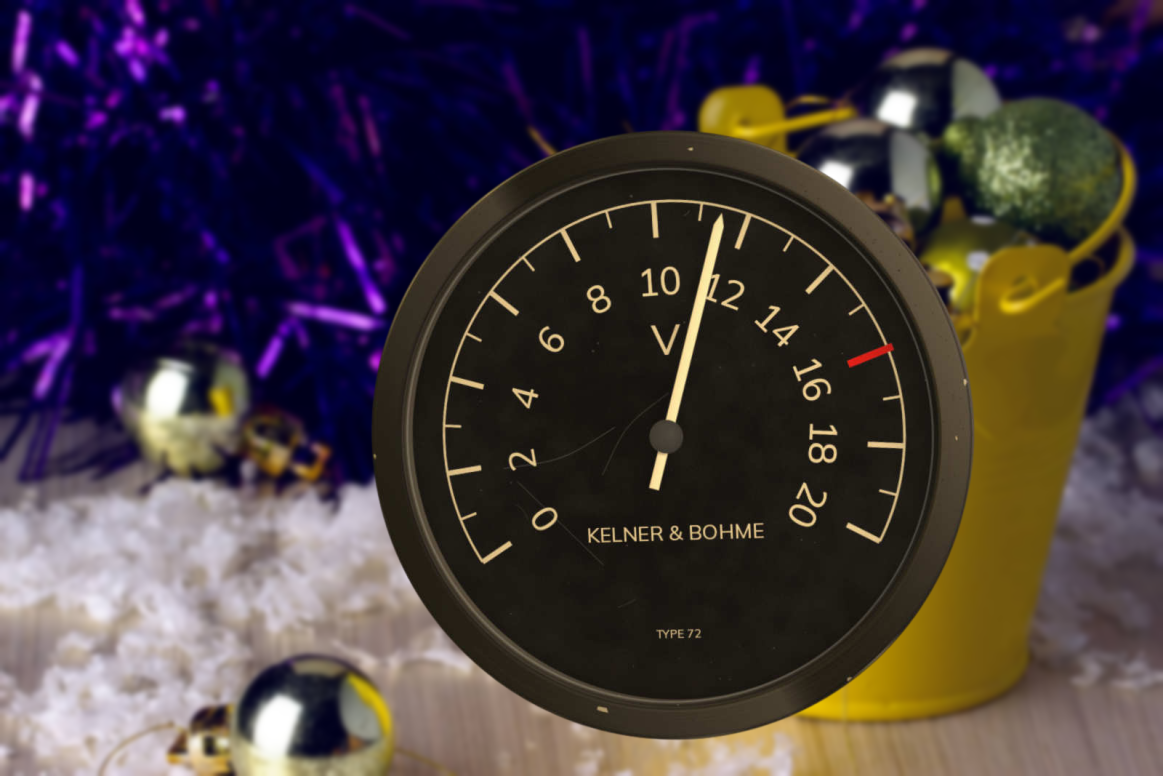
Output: V 11.5
